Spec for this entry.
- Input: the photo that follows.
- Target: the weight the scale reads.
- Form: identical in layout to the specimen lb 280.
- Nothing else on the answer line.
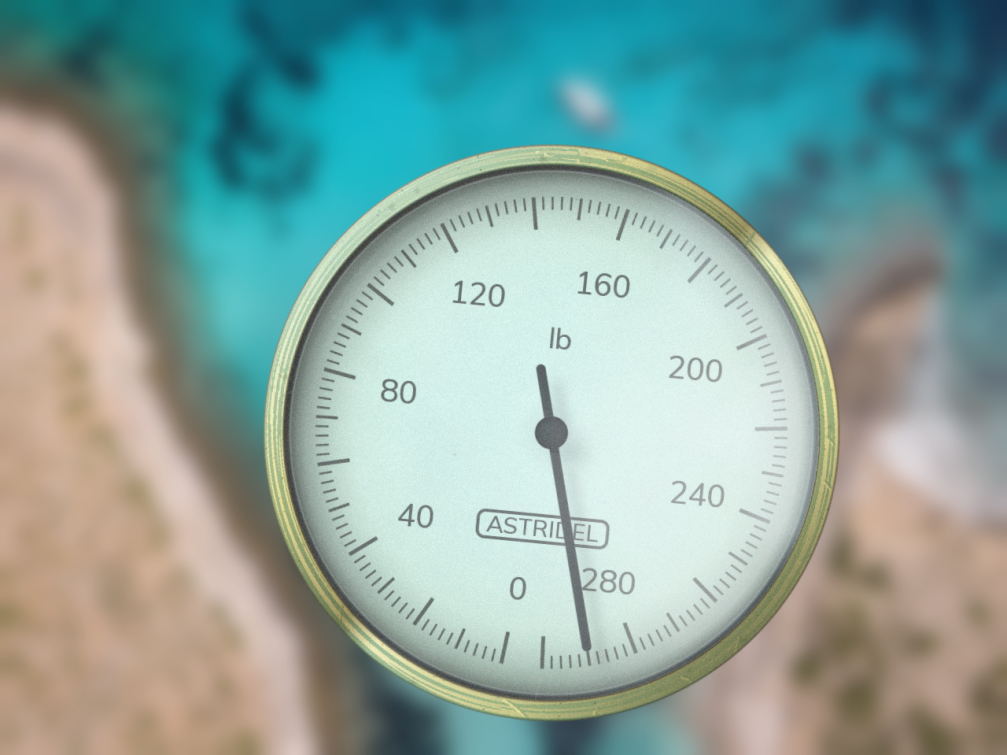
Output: lb 290
